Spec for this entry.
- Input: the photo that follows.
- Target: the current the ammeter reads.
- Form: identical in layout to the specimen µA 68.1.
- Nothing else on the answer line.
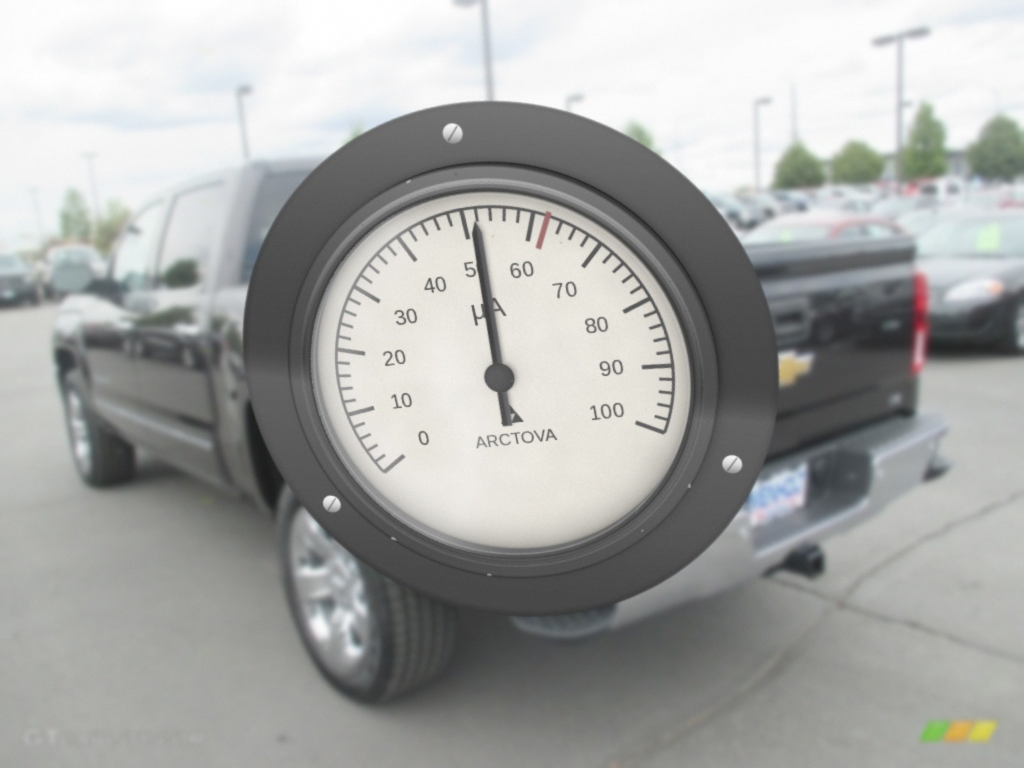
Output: µA 52
